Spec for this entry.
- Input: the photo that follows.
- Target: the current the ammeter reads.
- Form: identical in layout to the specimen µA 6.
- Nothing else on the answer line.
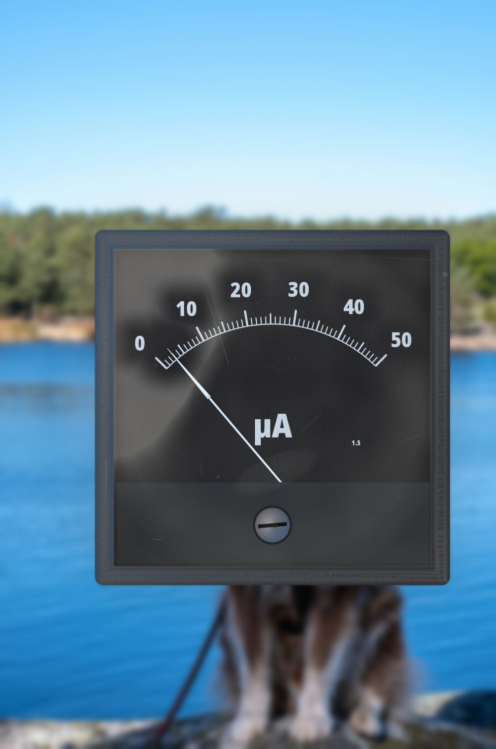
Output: µA 3
